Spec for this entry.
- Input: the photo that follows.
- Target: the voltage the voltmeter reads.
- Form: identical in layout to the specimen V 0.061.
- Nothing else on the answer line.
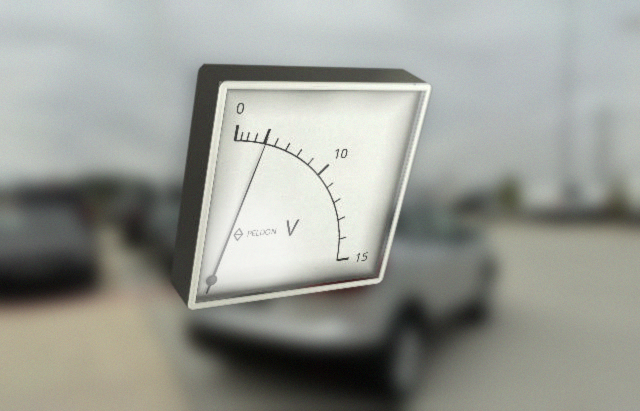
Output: V 5
